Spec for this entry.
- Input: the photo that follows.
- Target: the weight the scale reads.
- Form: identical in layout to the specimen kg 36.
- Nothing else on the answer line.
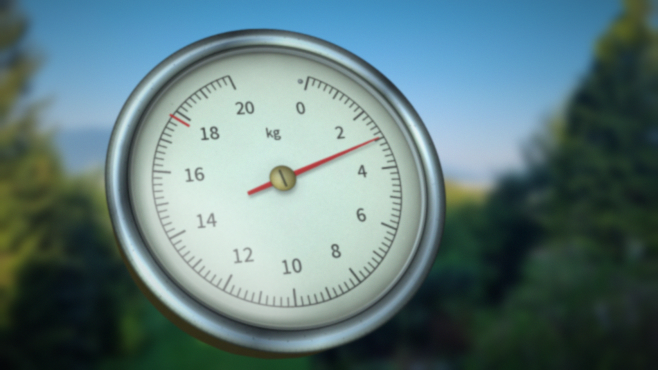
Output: kg 3
